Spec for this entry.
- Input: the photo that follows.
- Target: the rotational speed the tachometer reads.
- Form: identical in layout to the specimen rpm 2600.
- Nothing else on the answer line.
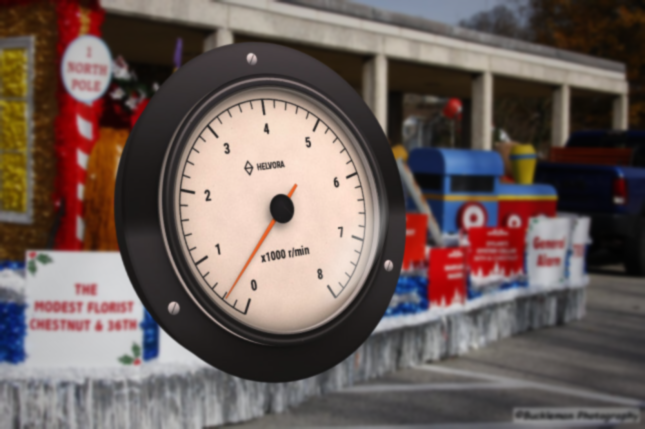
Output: rpm 400
